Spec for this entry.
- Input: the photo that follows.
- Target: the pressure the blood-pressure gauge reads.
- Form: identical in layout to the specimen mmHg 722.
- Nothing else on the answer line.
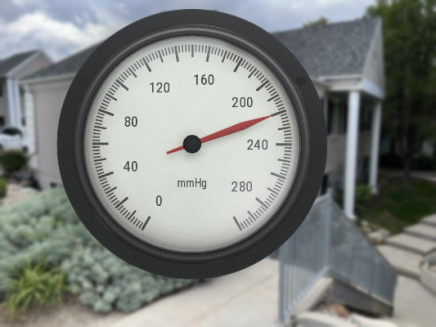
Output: mmHg 220
